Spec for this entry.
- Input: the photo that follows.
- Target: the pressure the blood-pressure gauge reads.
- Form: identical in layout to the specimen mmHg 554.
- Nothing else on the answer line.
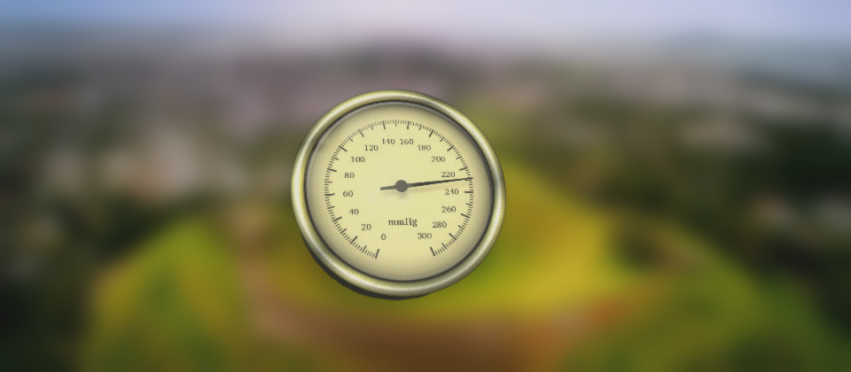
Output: mmHg 230
